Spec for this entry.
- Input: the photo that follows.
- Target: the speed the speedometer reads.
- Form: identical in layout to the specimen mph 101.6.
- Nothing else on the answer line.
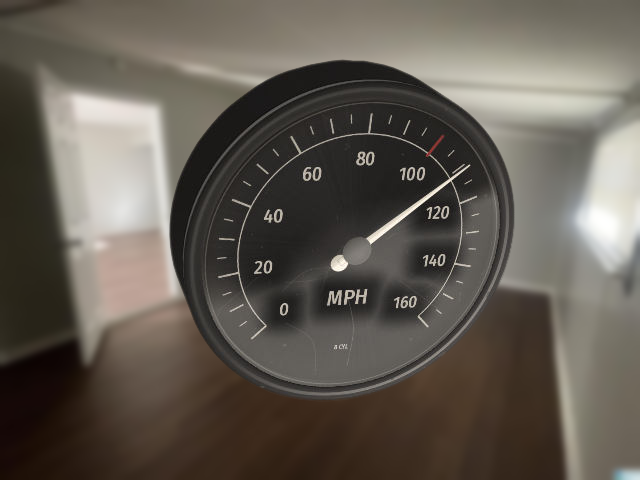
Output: mph 110
